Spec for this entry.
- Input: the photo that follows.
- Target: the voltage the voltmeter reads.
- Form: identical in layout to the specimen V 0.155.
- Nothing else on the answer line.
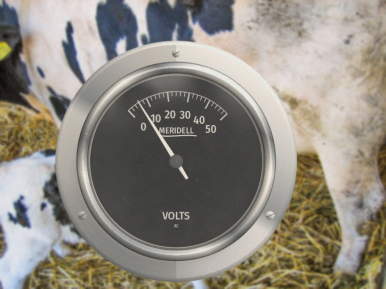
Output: V 6
